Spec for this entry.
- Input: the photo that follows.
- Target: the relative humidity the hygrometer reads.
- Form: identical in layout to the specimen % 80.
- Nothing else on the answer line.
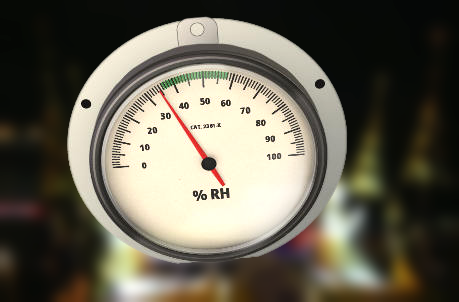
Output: % 35
